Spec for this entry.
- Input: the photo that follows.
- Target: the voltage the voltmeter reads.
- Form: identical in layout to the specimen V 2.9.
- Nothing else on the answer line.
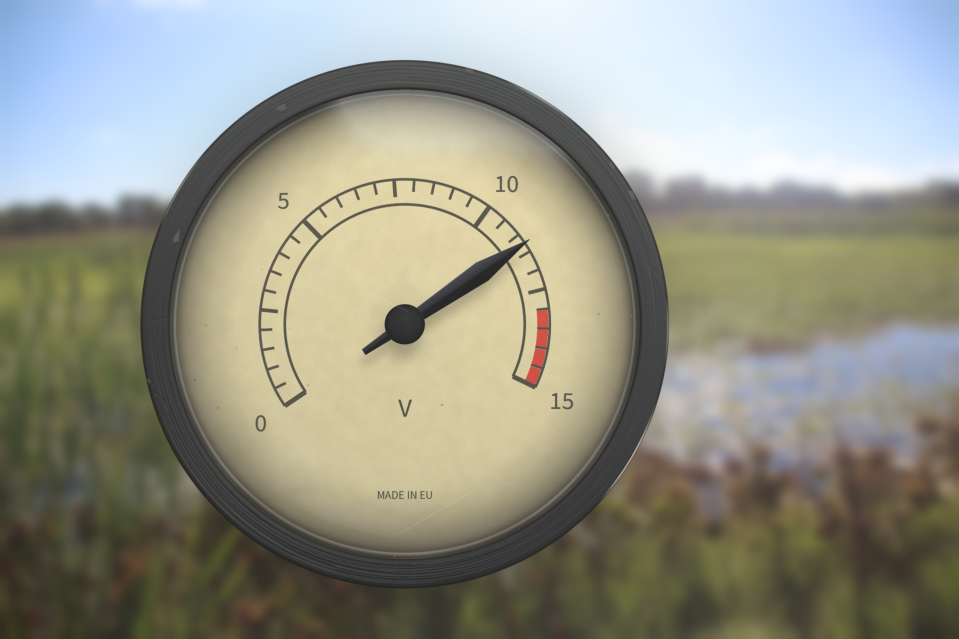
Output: V 11.25
